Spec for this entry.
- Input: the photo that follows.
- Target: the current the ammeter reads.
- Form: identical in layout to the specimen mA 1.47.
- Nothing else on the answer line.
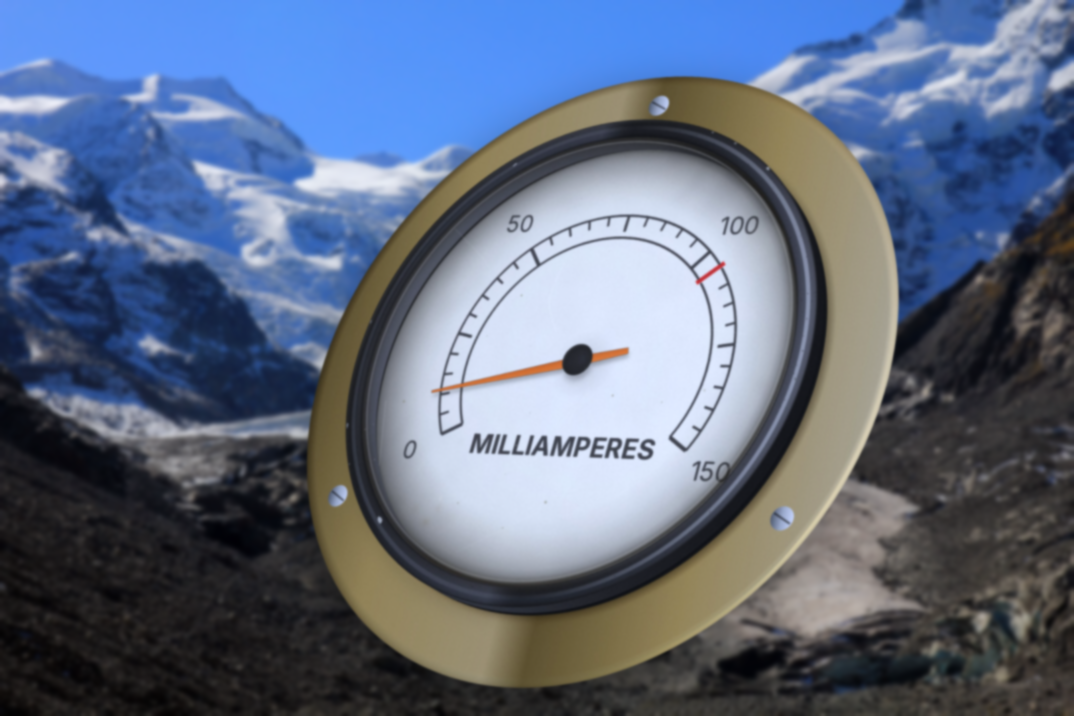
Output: mA 10
